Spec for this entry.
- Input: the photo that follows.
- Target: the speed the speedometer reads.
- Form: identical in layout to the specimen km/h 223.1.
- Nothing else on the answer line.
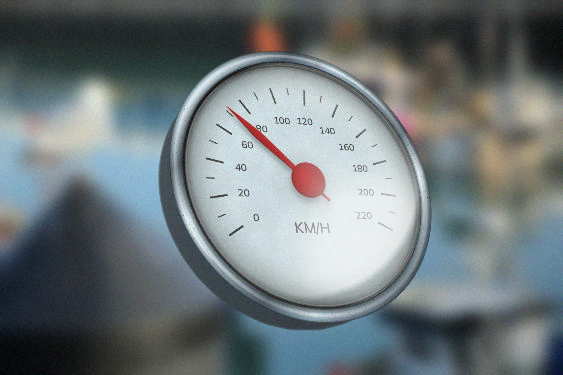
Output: km/h 70
